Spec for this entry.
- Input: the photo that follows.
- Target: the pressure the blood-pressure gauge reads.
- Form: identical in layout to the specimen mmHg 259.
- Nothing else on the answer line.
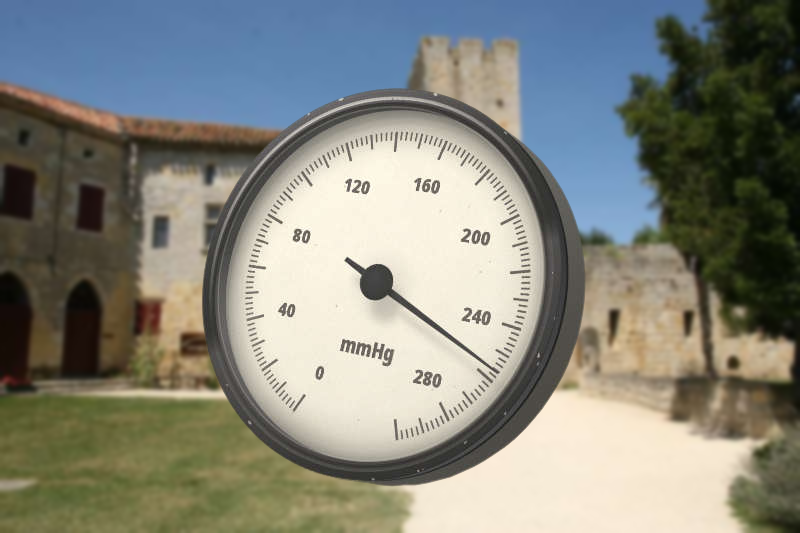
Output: mmHg 256
